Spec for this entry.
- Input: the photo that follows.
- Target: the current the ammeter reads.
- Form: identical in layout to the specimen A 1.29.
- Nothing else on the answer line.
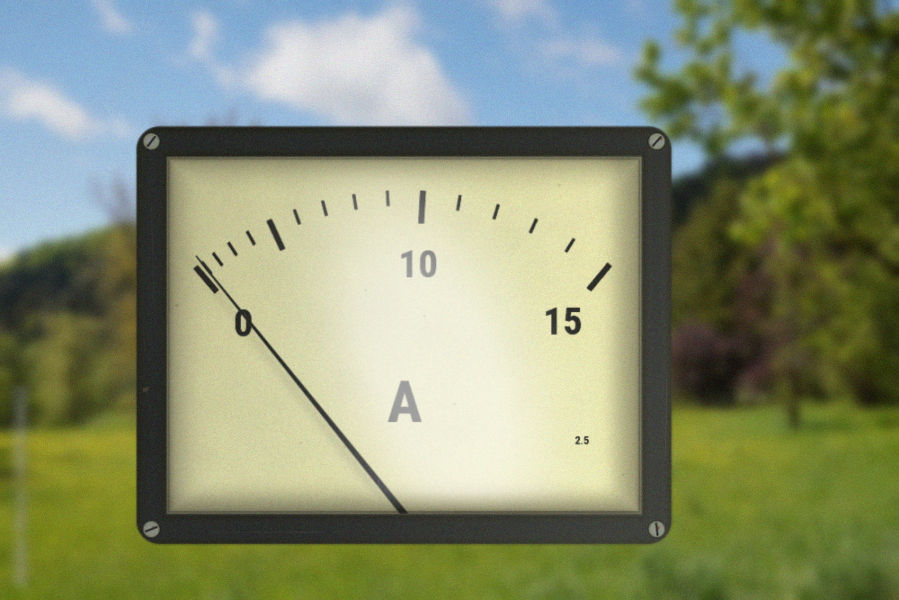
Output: A 1
